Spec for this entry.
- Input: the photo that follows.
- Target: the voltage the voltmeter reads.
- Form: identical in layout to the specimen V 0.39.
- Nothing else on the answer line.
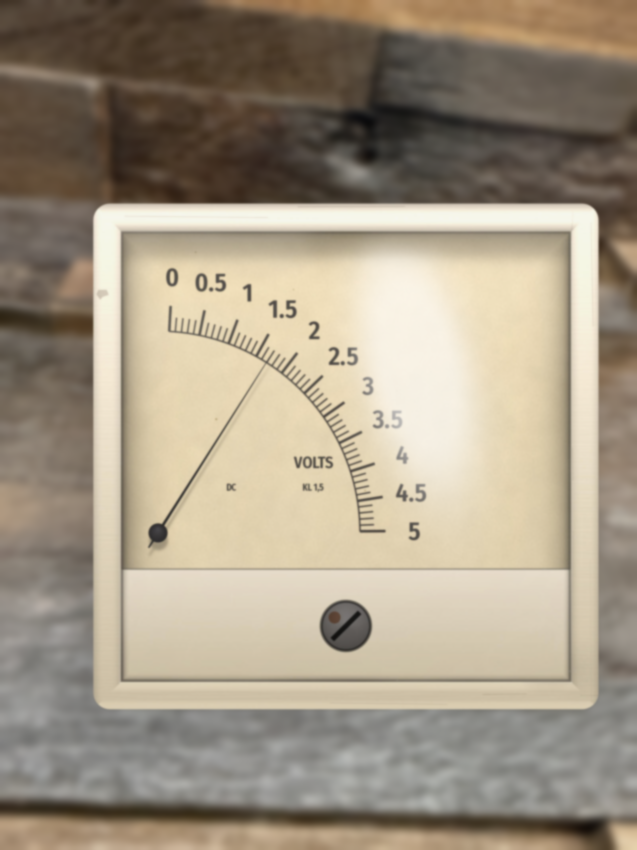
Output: V 1.7
